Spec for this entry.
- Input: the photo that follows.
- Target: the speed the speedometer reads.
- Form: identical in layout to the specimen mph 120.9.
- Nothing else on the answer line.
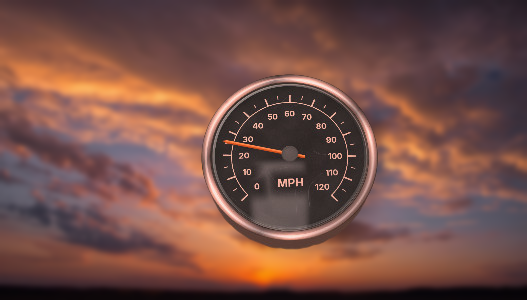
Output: mph 25
